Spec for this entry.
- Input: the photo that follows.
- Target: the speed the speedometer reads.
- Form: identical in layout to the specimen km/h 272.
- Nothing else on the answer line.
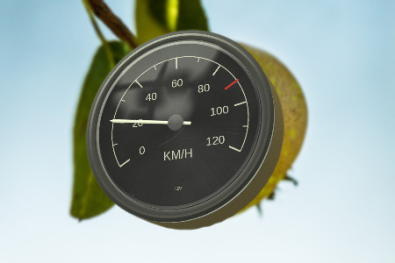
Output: km/h 20
